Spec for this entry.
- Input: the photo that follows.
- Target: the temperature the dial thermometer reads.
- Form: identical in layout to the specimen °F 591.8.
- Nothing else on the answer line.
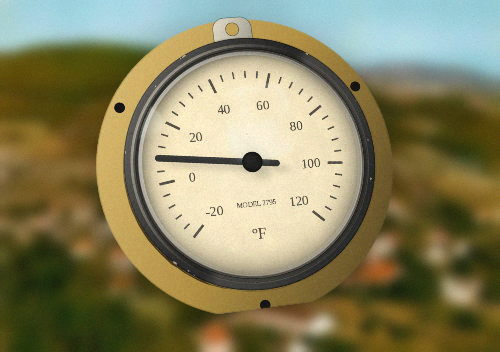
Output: °F 8
